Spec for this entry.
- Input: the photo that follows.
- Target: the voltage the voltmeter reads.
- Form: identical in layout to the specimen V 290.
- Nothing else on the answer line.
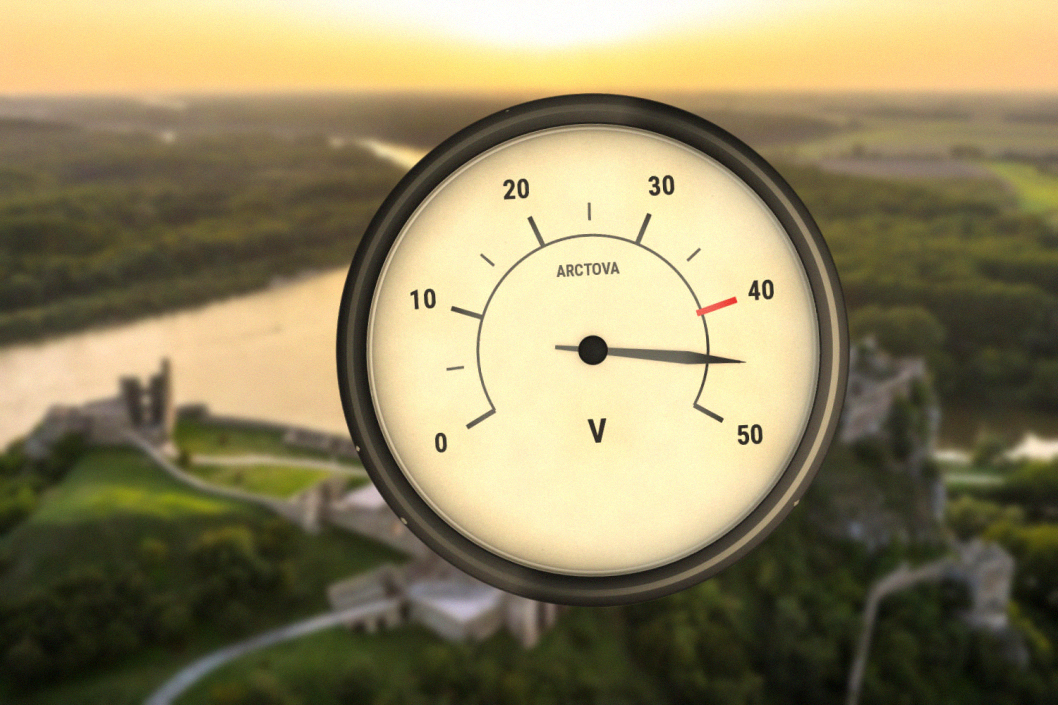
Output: V 45
